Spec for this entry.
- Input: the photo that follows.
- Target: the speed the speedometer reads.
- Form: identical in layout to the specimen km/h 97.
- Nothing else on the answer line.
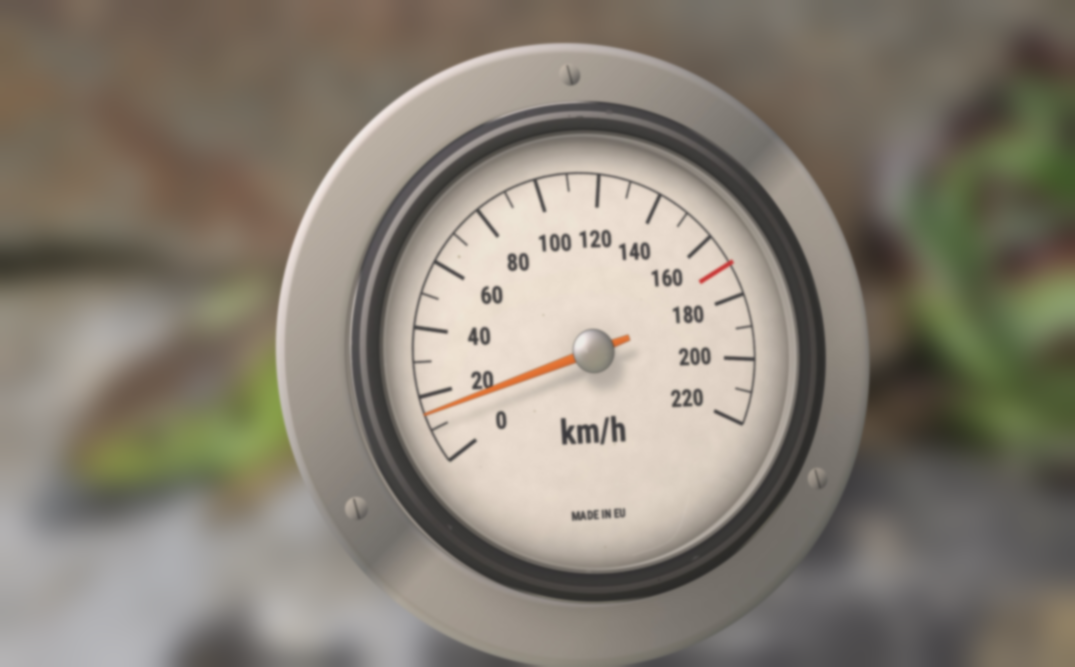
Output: km/h 15
